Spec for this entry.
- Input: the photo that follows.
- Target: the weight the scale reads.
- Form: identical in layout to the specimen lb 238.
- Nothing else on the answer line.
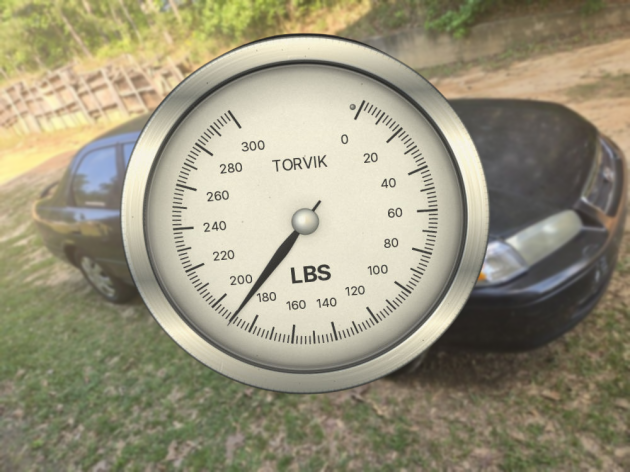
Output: lb 190
